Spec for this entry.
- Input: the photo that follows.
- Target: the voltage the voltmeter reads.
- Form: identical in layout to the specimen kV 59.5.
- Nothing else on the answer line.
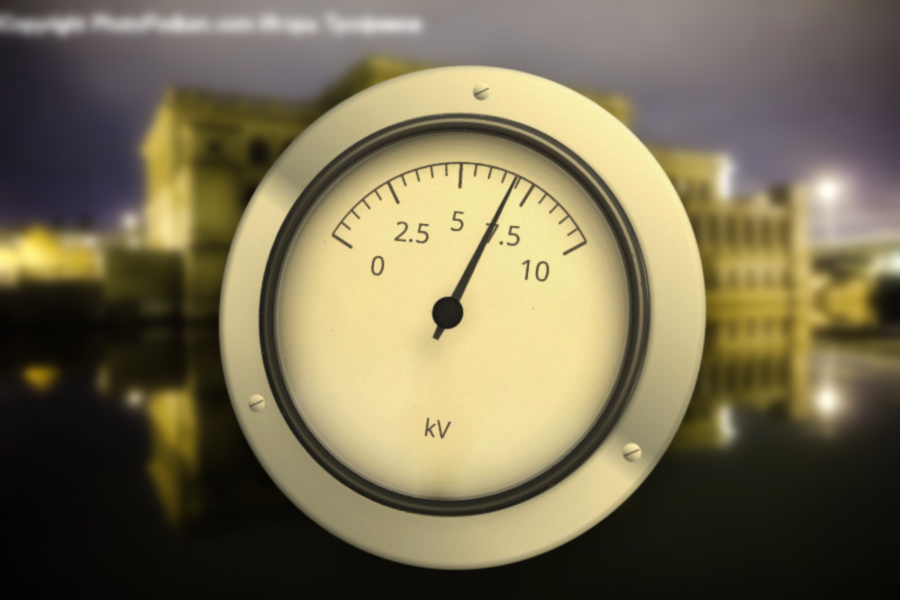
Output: kV 7
